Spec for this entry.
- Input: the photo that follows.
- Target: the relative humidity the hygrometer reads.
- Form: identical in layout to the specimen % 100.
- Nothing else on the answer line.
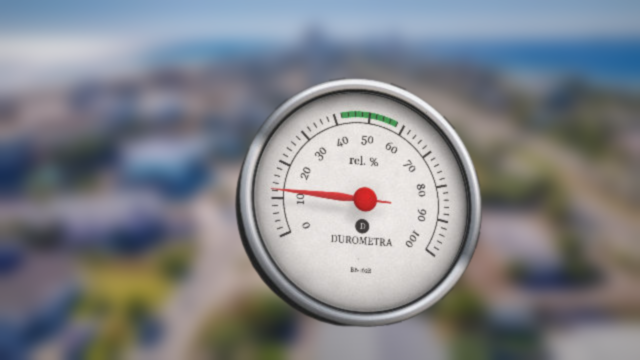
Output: % 12
